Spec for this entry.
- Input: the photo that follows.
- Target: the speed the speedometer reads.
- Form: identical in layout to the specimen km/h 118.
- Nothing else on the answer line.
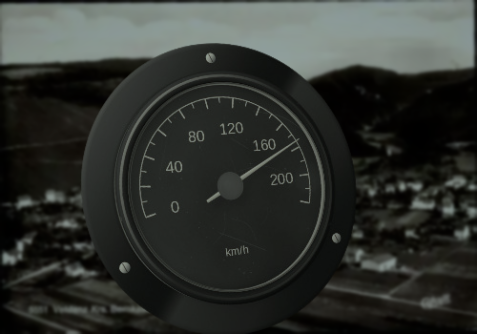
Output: km/h 175
